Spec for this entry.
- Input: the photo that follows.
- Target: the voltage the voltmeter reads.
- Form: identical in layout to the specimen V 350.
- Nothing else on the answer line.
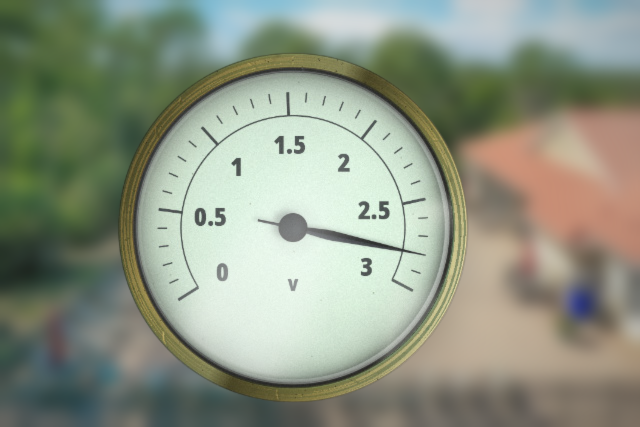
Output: V 2.8
